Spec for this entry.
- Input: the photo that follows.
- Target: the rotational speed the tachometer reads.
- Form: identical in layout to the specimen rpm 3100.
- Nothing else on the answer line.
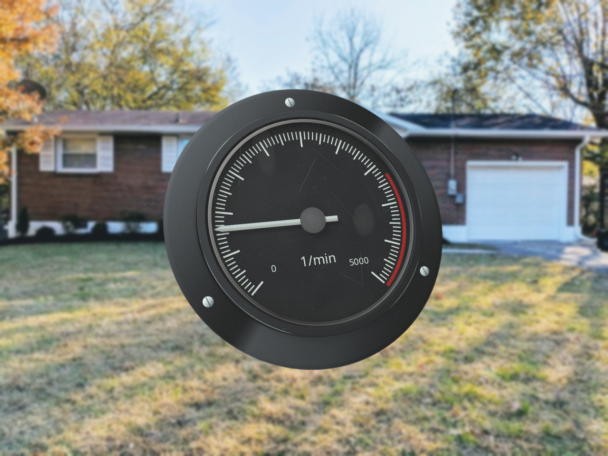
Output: rpm 800
